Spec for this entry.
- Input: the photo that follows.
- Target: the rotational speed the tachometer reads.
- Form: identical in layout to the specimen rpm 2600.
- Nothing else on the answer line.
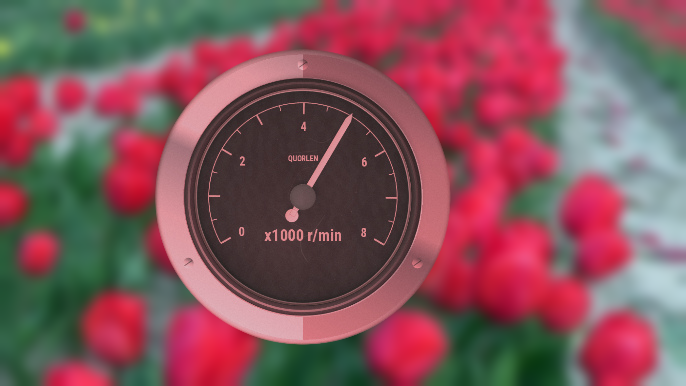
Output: rpm 5000
